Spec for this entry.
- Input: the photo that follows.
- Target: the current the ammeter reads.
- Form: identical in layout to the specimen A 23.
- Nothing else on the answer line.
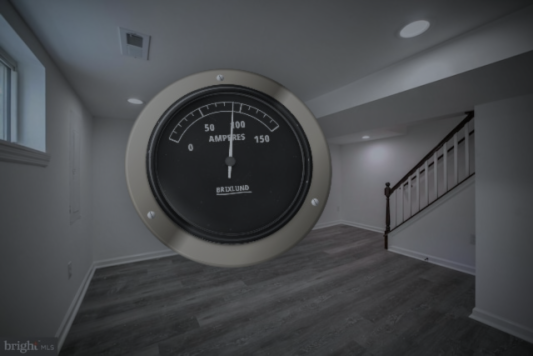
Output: A 90
